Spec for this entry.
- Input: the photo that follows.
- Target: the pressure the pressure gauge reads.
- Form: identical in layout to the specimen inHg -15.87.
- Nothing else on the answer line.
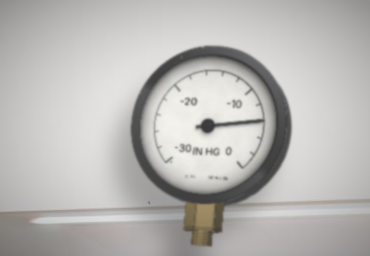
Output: inHg -6
